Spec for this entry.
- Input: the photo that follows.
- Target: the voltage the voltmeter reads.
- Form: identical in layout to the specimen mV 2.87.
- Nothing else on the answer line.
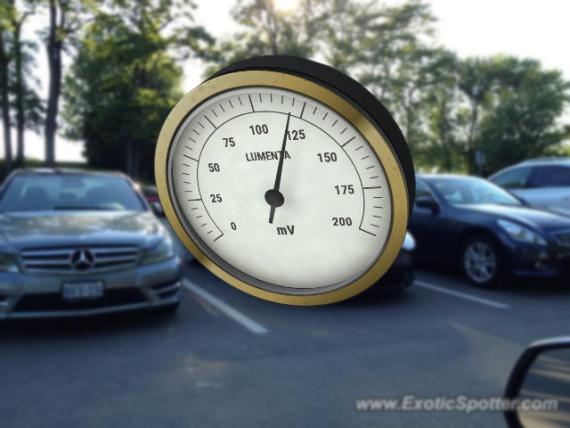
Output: mV 120
